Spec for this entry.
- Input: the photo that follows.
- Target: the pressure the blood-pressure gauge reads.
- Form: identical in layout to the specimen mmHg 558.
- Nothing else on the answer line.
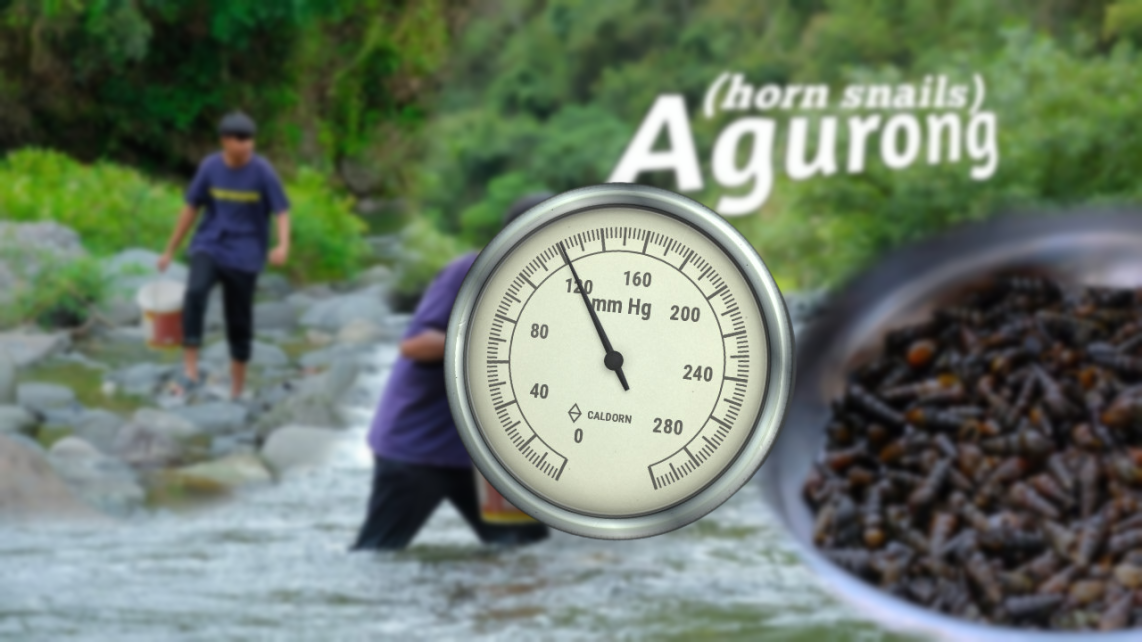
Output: mmHg 122
